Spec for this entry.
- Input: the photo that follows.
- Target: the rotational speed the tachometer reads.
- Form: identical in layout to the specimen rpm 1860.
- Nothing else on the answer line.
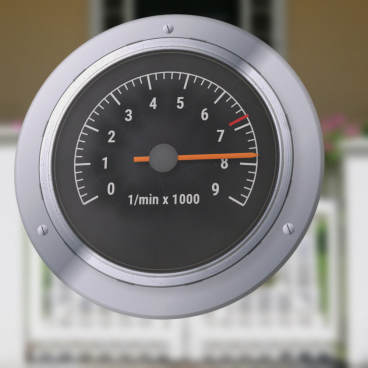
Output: rpm 7800
